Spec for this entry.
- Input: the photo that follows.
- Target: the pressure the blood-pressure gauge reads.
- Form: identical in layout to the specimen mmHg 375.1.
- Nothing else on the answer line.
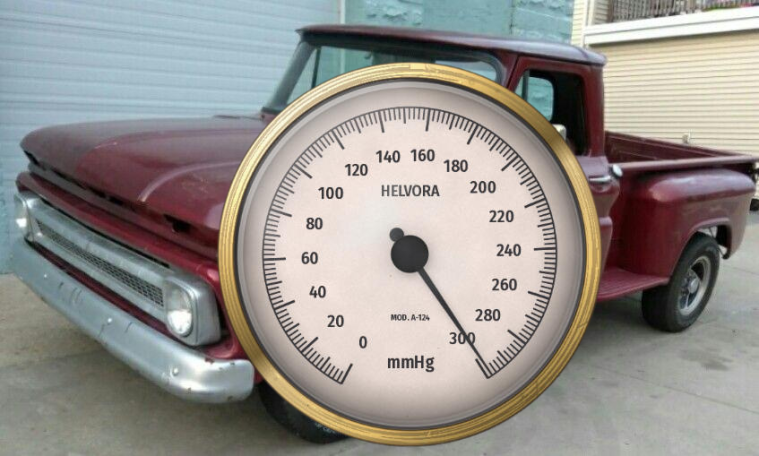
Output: mmHg 298
